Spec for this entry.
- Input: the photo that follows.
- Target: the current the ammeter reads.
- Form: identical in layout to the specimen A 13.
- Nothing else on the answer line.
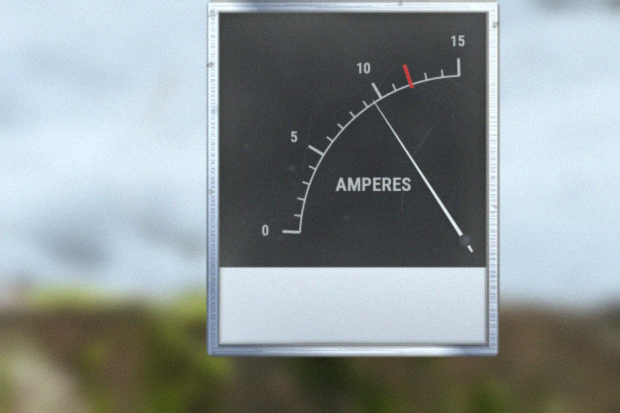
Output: A 9.5
